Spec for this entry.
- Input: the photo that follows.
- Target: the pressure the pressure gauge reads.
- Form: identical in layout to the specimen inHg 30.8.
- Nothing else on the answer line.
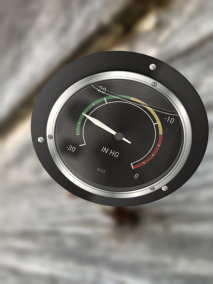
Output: inHg -24
